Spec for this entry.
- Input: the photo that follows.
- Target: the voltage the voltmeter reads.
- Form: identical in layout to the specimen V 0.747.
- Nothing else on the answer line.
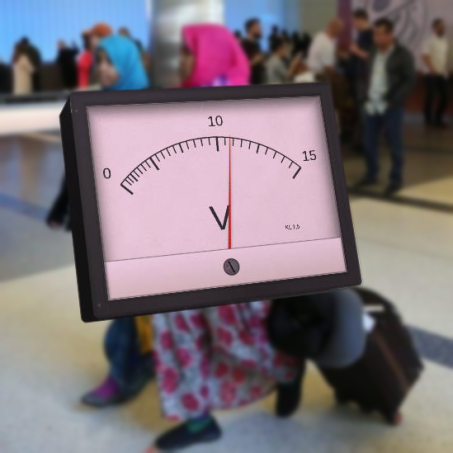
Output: V 10.75
